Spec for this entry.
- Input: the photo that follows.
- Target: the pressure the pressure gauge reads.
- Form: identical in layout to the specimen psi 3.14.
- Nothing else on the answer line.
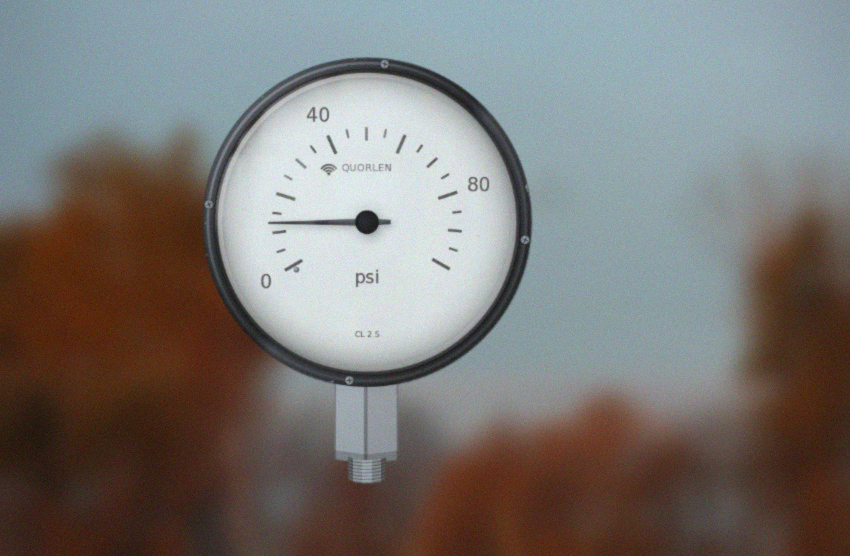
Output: psi 12.5
